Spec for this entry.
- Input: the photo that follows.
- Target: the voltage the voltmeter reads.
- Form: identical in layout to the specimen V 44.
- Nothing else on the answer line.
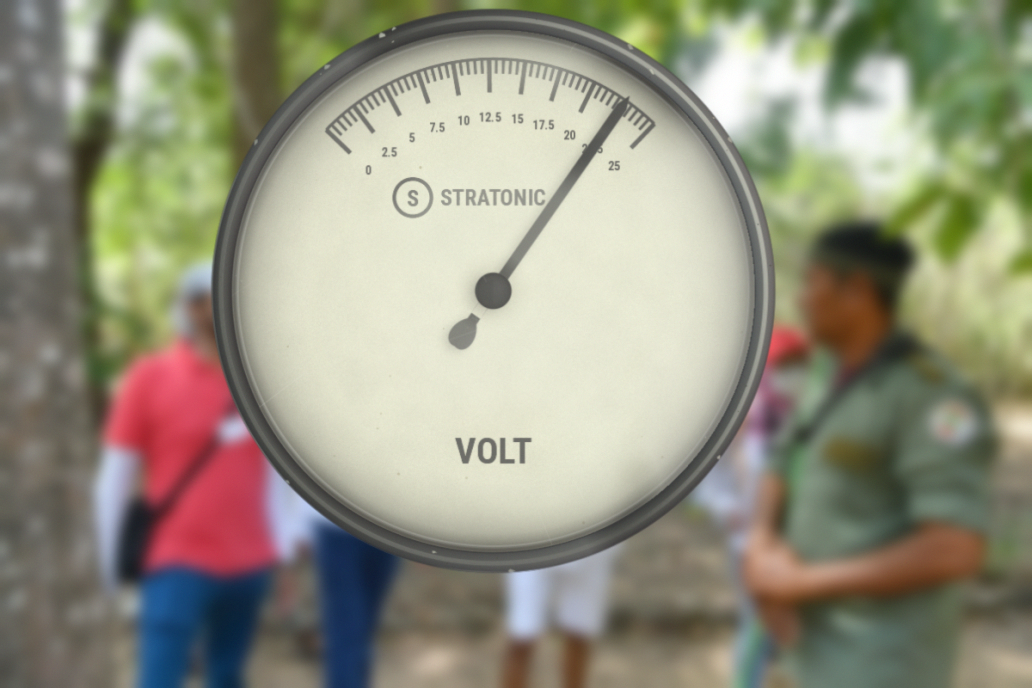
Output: V 22.5
